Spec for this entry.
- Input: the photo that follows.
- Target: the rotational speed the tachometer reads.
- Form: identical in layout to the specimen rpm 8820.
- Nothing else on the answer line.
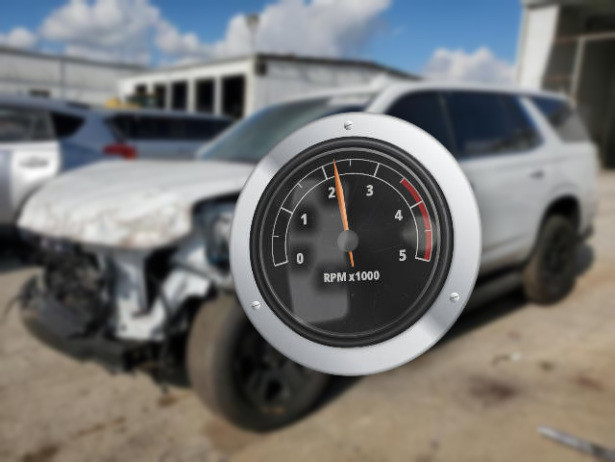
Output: rpm 2250
